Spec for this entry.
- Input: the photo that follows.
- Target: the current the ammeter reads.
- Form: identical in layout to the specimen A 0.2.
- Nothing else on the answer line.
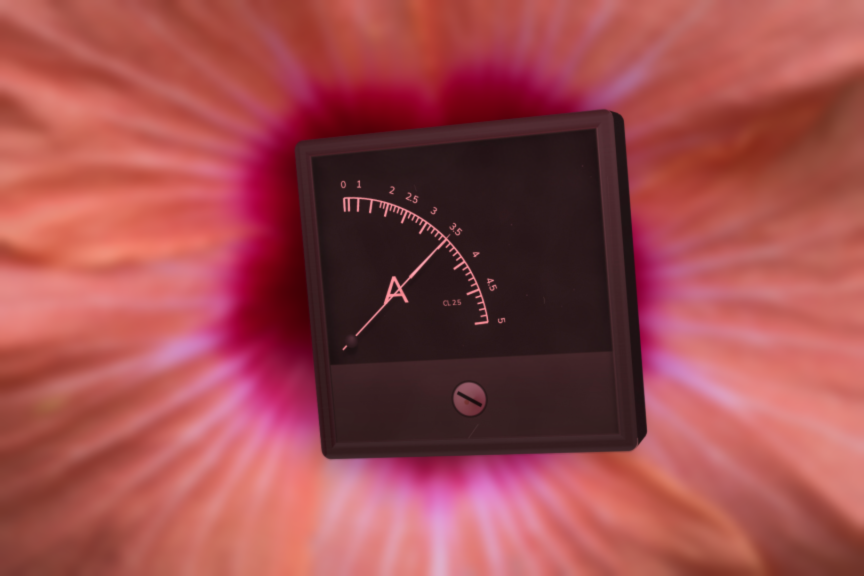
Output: A 3.5
